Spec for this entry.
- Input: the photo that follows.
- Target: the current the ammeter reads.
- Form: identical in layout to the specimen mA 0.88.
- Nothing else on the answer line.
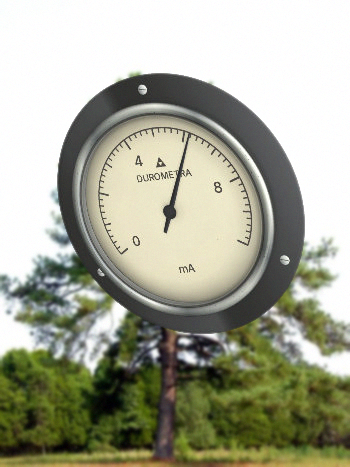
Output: mA 6.2
